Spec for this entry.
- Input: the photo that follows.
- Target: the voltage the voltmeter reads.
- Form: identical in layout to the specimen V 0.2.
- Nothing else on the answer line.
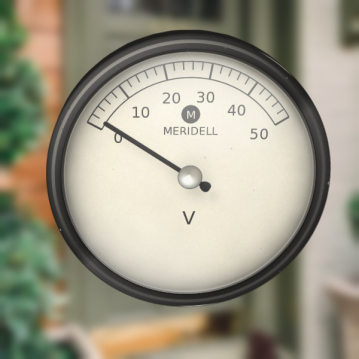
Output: V 2
